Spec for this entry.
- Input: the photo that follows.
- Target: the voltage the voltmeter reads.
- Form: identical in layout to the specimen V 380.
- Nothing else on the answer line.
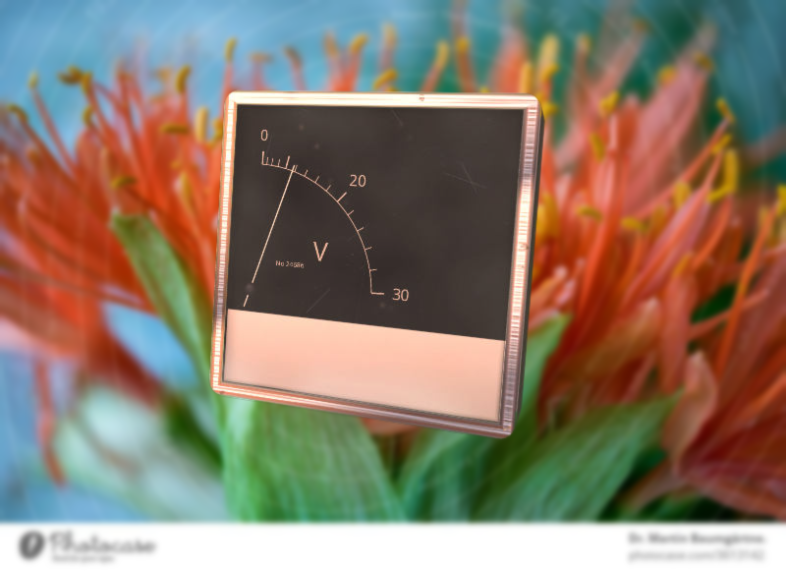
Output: V 12
